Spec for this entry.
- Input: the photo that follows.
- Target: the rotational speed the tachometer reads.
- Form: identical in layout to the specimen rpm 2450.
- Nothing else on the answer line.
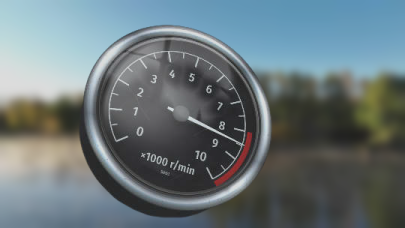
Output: rpm 8500
